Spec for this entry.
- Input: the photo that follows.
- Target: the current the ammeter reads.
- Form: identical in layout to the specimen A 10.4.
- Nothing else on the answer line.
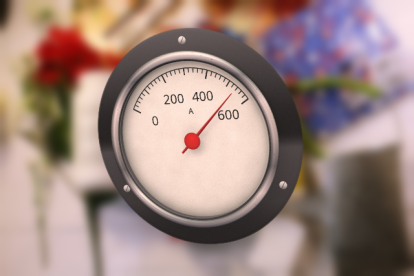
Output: A 540
